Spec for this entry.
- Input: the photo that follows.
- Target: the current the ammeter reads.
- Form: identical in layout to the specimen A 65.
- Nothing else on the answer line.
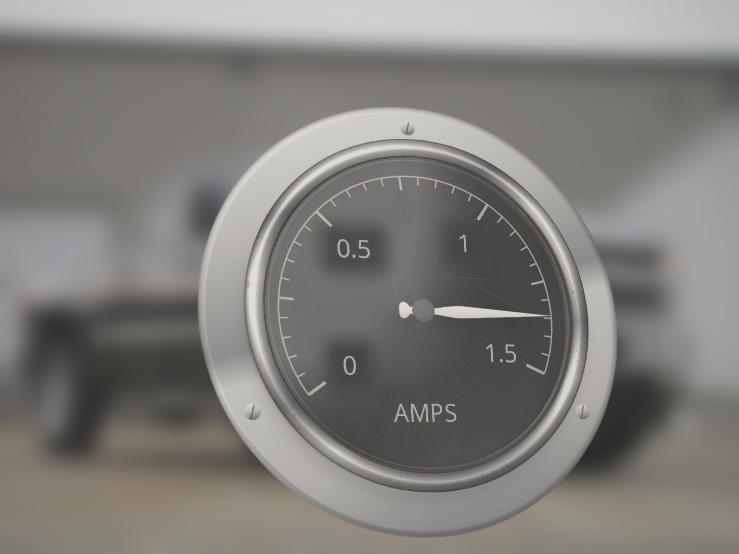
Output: A 1.35
